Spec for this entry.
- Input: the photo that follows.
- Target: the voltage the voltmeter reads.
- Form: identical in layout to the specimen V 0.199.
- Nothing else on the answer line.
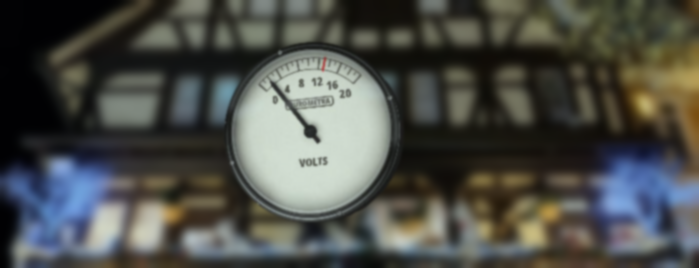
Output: V 2
